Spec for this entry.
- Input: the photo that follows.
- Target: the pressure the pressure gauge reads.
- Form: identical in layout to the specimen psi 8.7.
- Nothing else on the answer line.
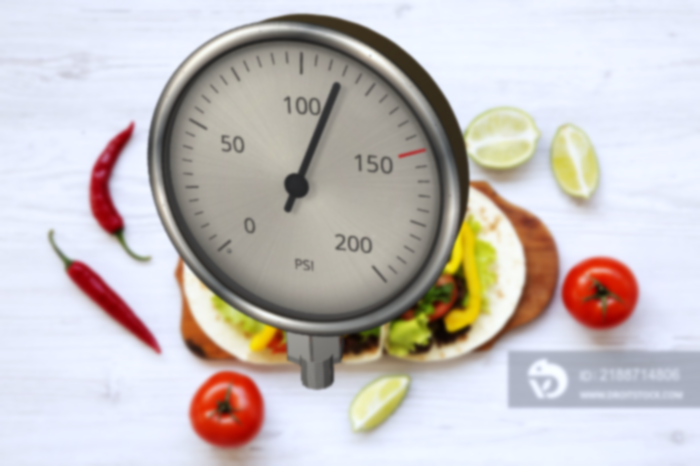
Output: psi 115
